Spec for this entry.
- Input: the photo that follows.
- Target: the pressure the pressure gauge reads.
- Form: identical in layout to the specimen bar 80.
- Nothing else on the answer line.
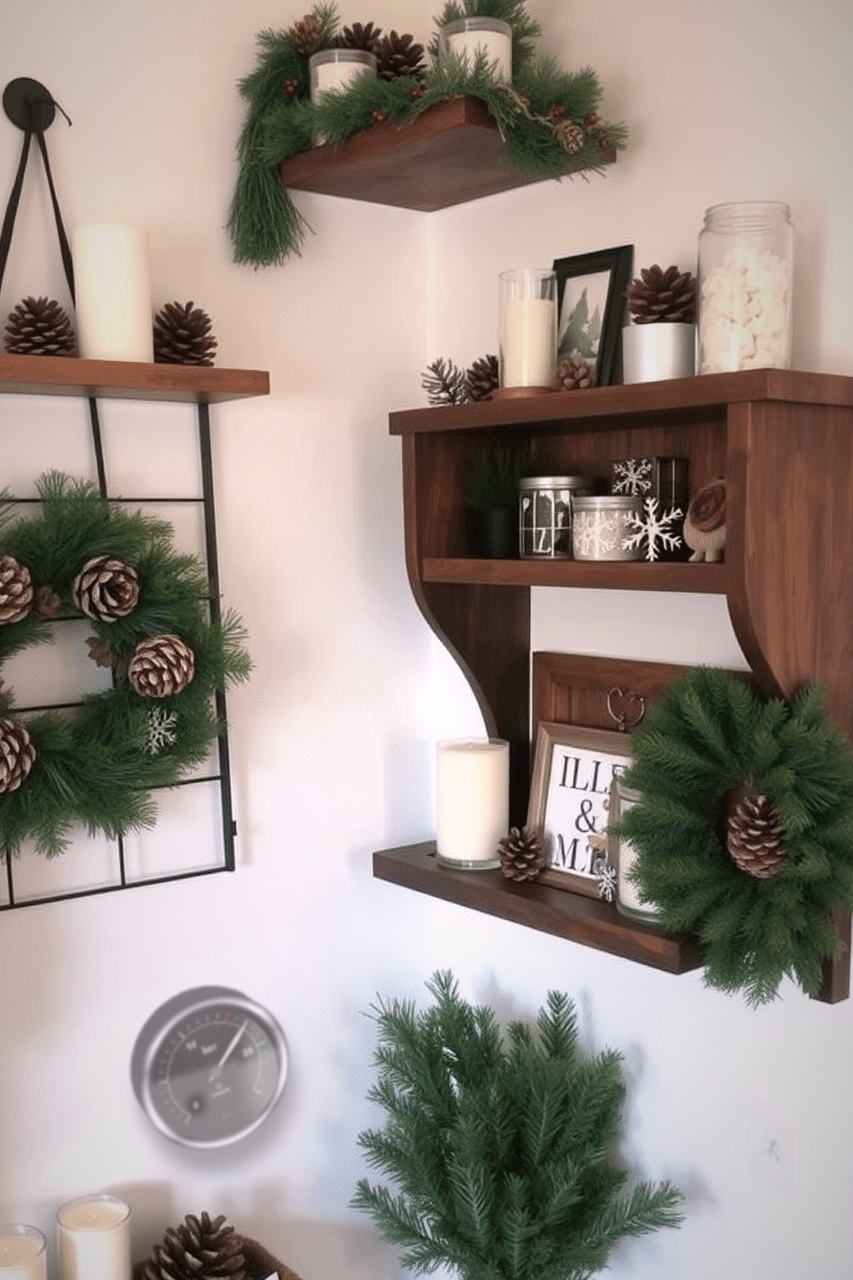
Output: bar 17
